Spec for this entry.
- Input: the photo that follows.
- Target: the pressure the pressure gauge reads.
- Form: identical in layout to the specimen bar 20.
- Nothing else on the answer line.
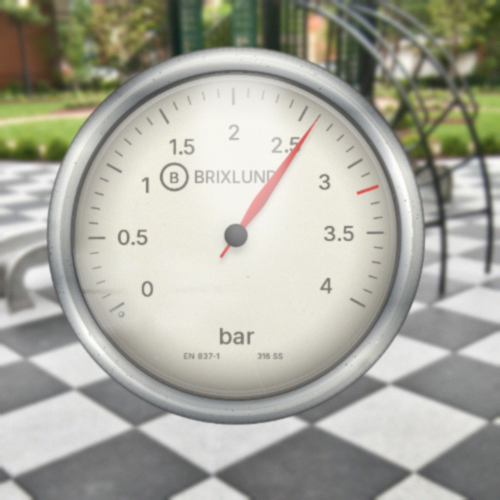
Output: bar 2.6
